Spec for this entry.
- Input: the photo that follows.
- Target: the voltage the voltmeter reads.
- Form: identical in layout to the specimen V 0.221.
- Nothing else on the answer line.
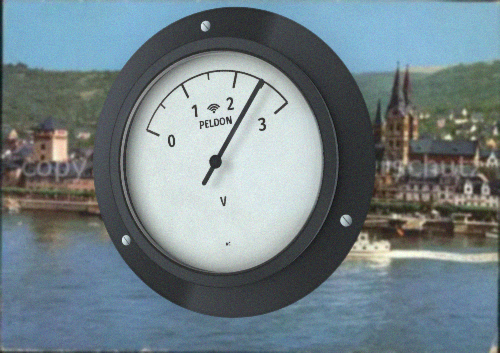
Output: V 2.5
